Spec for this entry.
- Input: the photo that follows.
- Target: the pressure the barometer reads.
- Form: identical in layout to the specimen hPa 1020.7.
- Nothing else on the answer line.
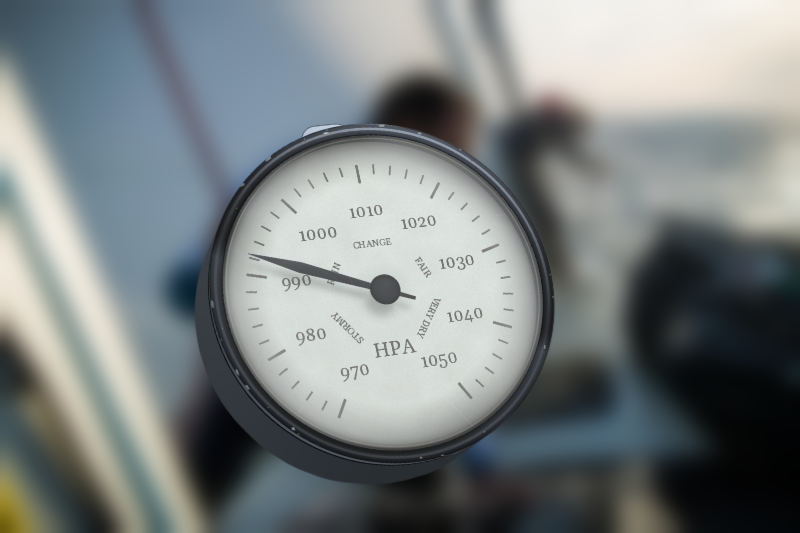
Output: hPa 992
